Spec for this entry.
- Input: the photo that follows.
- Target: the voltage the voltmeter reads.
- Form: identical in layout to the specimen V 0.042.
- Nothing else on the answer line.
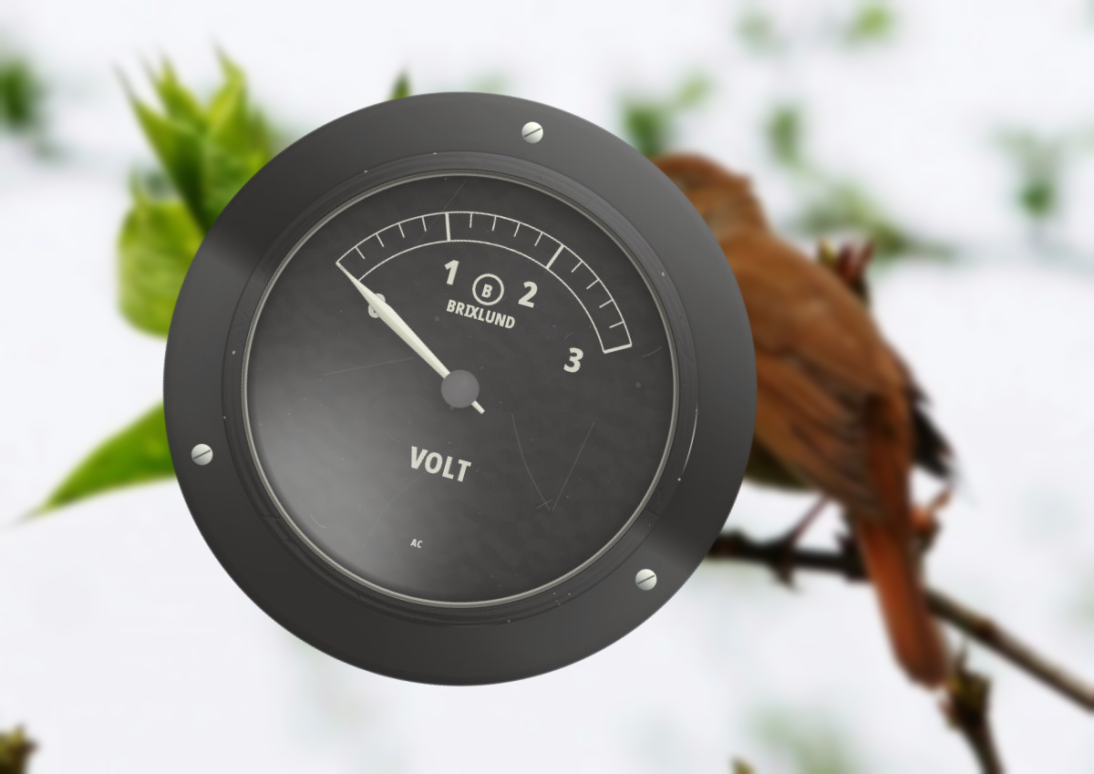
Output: V 0
